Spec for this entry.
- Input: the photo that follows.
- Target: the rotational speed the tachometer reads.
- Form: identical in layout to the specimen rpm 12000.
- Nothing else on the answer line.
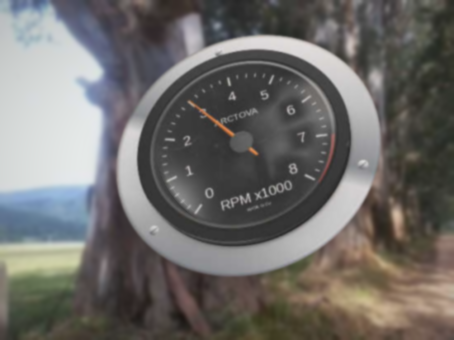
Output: rpm 3000
